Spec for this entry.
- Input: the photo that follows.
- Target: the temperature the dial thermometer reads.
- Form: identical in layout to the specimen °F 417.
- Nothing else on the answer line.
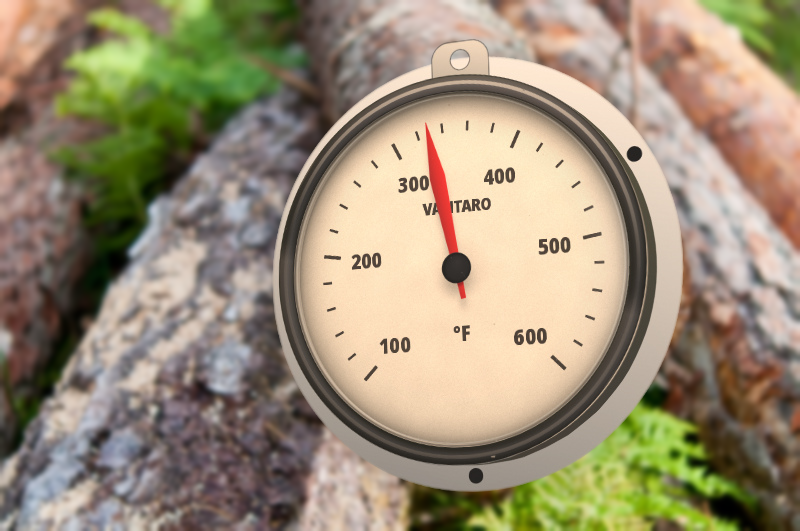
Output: °F 330
